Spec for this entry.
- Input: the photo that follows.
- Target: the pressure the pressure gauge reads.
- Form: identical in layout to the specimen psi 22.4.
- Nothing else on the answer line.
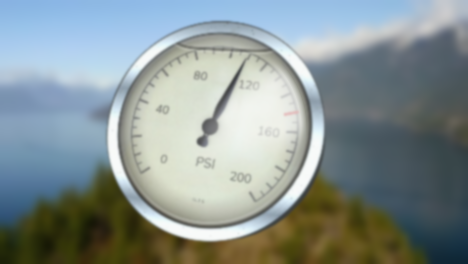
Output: psi 110
